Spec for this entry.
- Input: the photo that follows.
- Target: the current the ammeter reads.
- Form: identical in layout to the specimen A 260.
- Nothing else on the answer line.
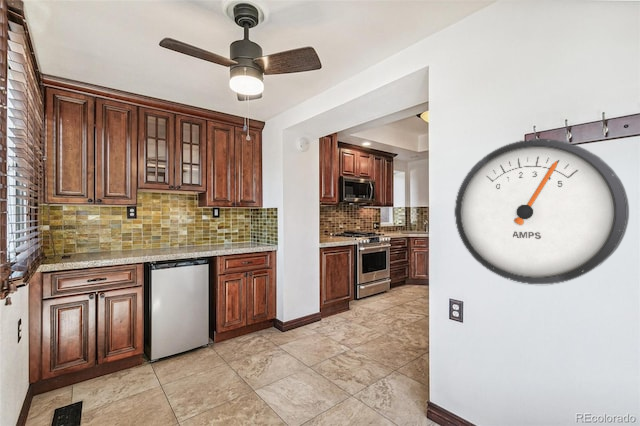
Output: A 4
